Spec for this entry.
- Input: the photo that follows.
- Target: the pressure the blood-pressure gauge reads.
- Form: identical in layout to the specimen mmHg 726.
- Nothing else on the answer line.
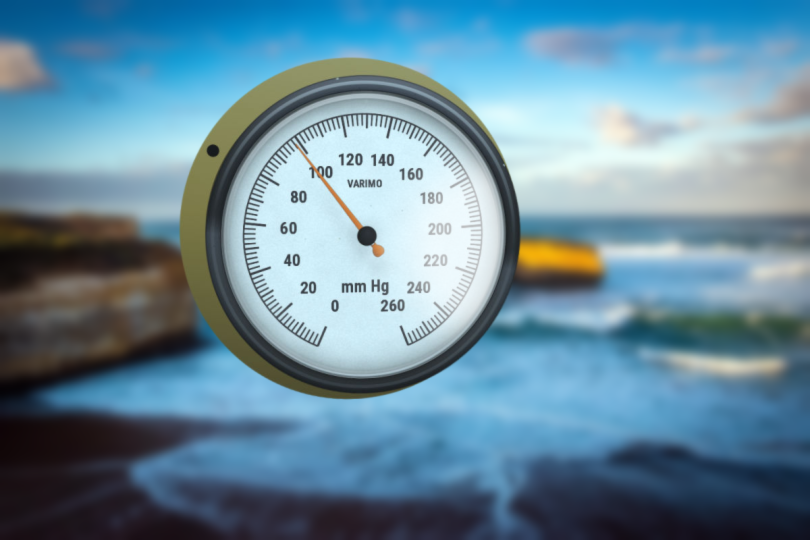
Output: mmHg 98
